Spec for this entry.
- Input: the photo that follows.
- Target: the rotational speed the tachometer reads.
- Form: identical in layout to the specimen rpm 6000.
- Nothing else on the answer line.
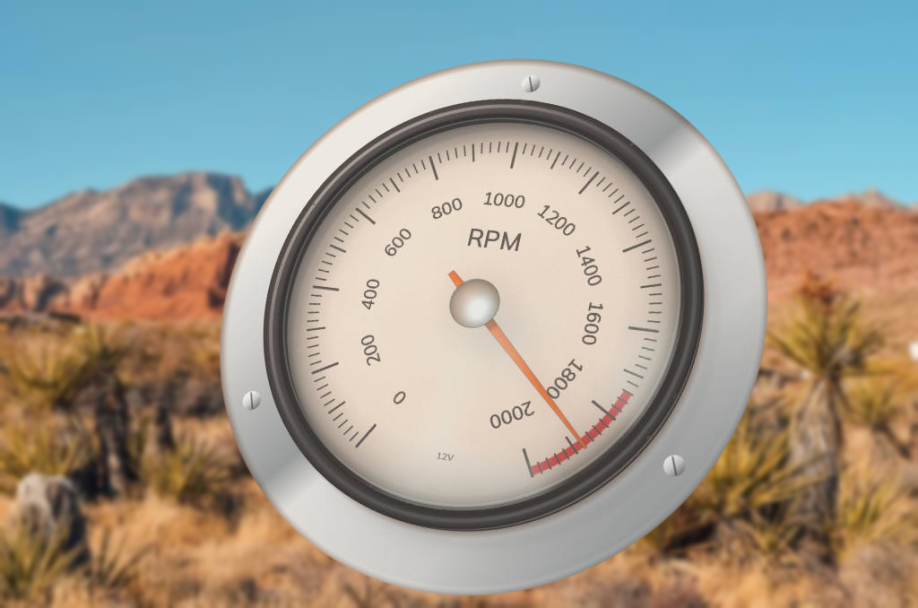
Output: rpm 1880
